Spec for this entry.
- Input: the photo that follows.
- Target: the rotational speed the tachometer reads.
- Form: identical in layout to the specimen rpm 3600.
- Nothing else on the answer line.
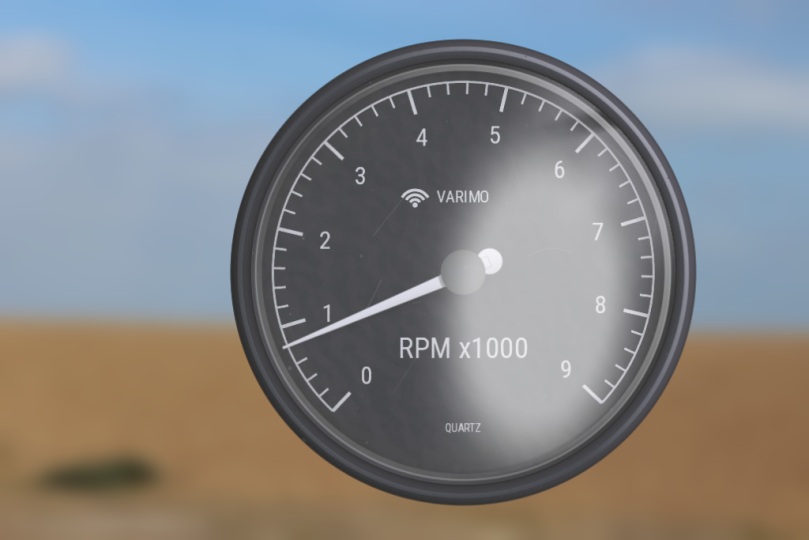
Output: rpm 800
